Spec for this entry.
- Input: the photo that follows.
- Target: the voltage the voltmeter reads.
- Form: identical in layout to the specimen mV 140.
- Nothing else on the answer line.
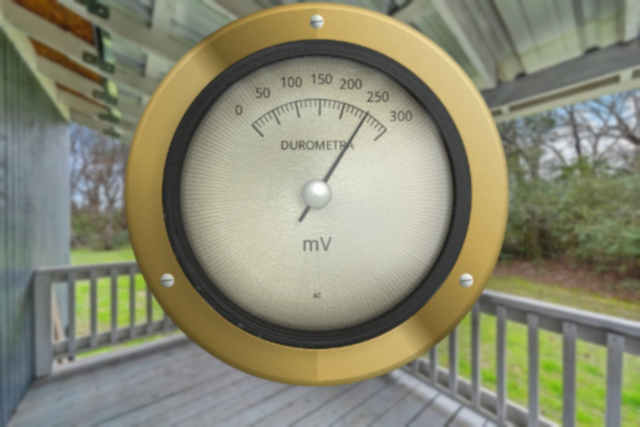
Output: mV 250
